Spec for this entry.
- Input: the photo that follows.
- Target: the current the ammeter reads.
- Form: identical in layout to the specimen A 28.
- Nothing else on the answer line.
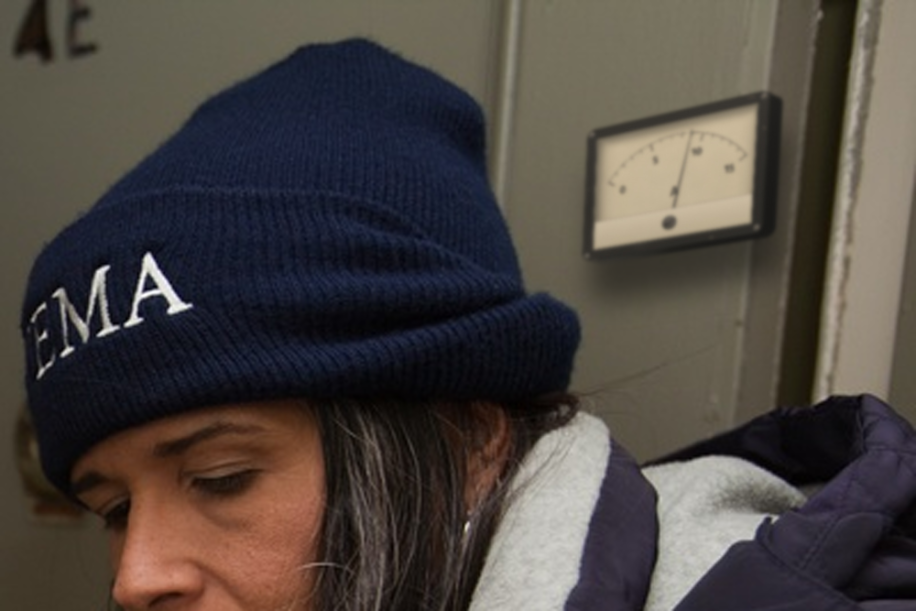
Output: A 9
